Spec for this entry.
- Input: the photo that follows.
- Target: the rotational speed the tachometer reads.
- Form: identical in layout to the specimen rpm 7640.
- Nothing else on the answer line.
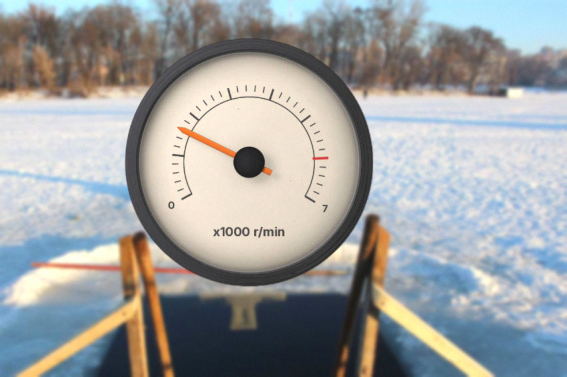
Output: rpm 1600
